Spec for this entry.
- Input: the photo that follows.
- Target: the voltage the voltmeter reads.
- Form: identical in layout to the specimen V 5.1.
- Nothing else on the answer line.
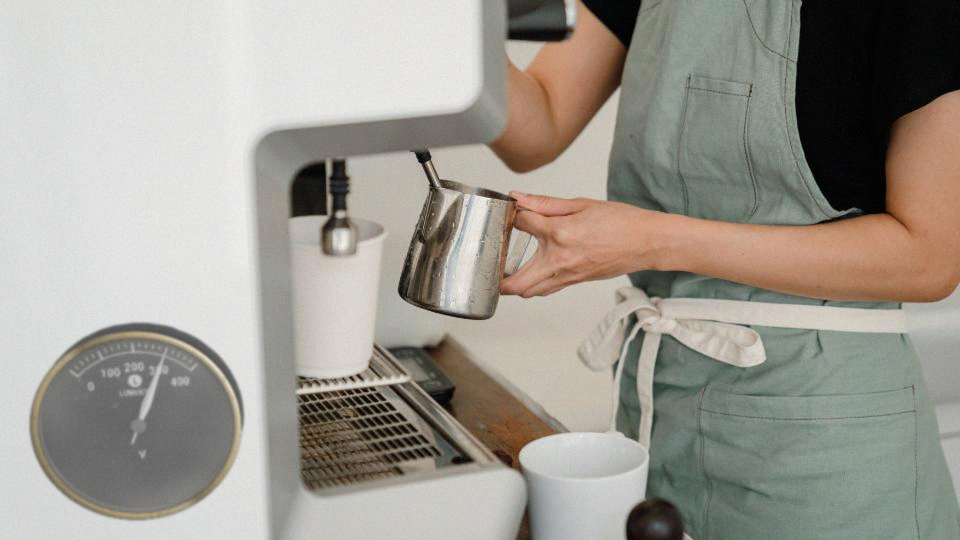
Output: V 300
